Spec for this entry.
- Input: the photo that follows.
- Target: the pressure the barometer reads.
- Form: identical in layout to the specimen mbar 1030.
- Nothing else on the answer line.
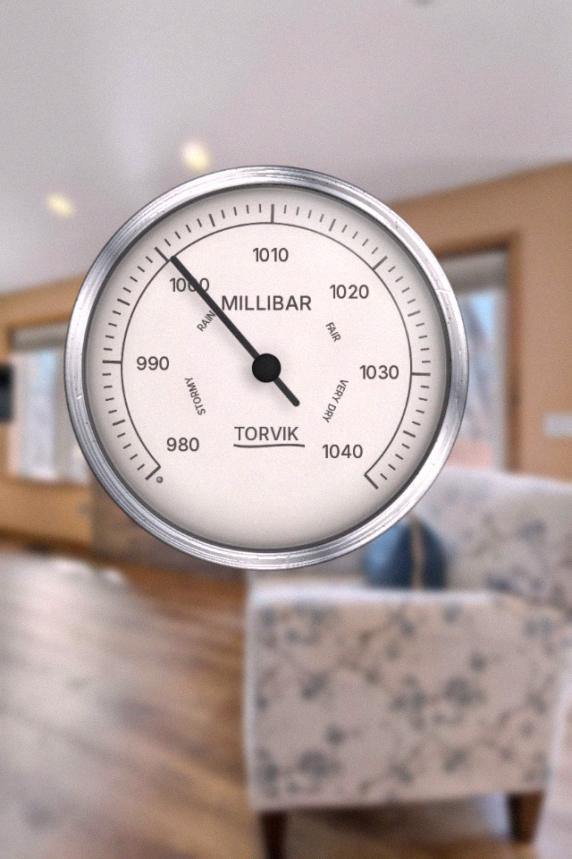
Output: mbar 1000.5
